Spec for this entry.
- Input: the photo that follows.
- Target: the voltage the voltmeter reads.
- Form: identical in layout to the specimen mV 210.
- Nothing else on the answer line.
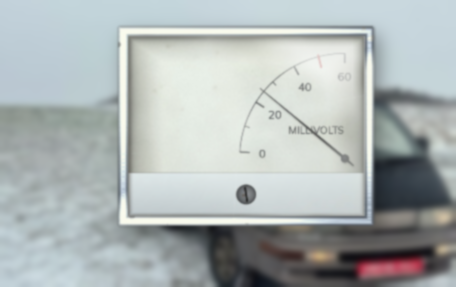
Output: mV 25
